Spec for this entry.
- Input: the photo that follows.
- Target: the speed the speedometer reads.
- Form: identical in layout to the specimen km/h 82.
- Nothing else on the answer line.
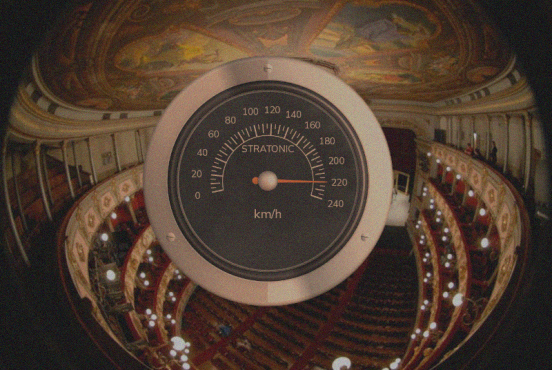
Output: km/h 220
